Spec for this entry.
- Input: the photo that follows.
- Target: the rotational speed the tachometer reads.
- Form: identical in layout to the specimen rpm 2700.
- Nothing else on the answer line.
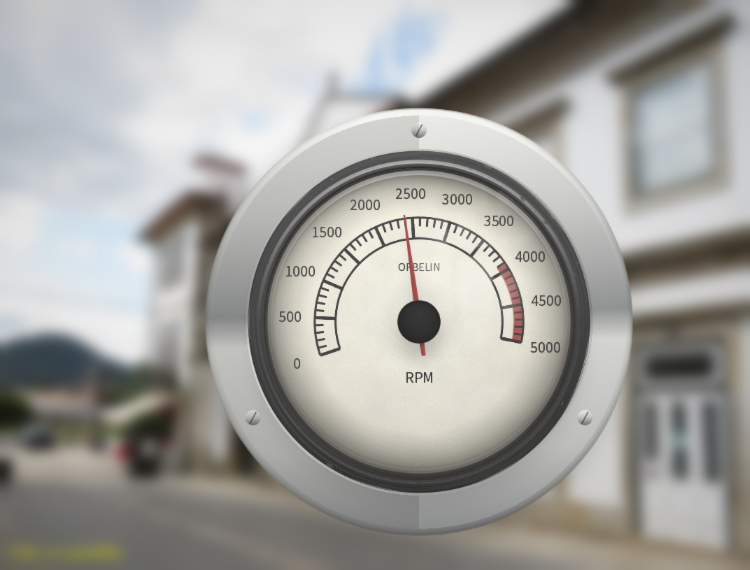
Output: rpm 2400
